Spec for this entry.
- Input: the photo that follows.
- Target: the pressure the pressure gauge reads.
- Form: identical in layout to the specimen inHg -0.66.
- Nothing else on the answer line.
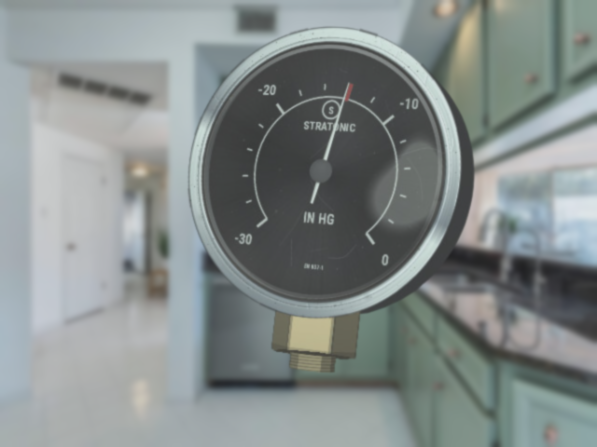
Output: inHg -14
